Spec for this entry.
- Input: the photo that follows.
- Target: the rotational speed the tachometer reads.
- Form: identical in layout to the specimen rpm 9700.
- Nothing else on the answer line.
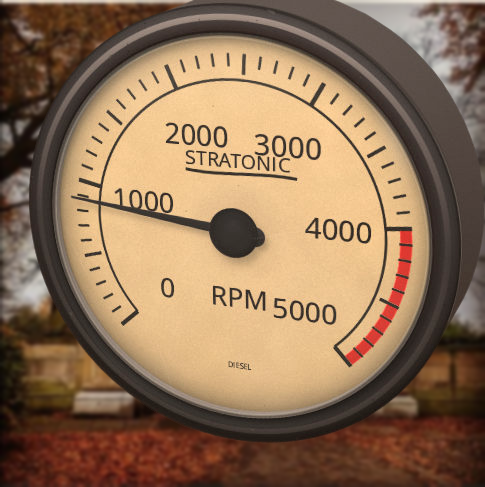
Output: rpm 900
